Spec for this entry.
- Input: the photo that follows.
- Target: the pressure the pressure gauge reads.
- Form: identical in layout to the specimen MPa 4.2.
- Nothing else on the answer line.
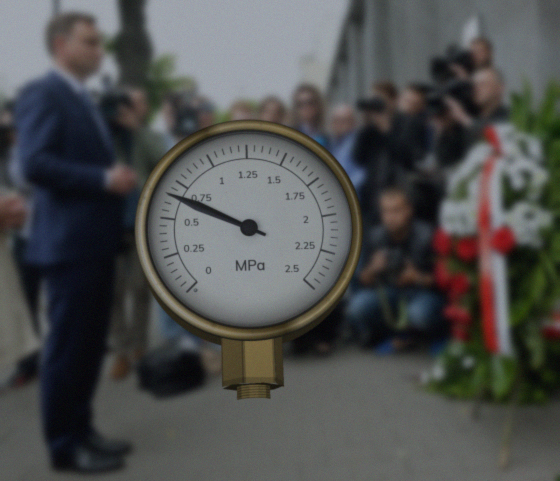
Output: MPa 0.65
